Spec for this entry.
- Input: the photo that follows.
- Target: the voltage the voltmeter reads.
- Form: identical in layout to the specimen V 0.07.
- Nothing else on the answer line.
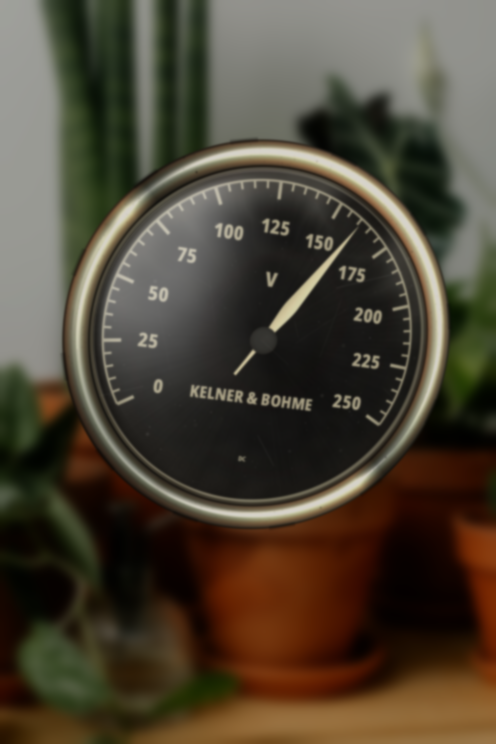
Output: V 160
